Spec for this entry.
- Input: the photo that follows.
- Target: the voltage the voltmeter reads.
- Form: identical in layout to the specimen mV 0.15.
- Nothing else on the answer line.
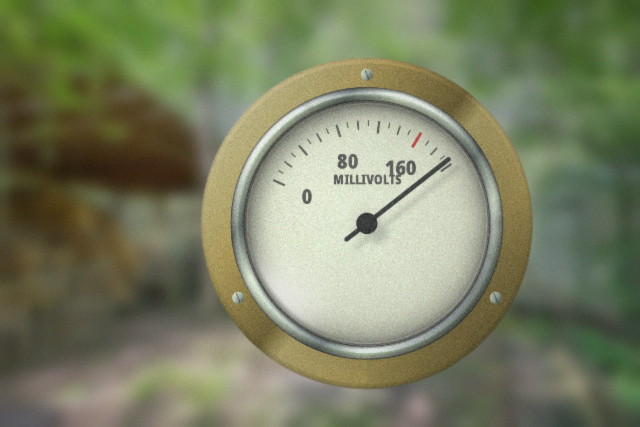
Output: mV 195
